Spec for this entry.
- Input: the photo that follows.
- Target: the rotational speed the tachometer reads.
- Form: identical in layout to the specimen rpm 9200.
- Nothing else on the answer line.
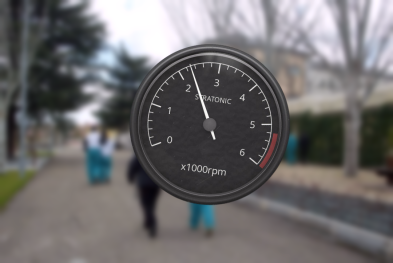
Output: rpm 2300
